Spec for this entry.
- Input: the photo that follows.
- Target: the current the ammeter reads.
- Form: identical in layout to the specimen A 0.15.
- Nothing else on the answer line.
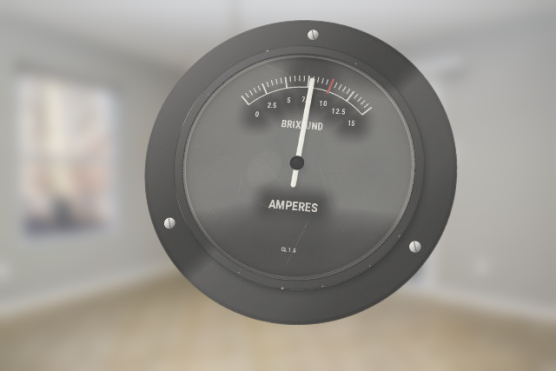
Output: A 8
